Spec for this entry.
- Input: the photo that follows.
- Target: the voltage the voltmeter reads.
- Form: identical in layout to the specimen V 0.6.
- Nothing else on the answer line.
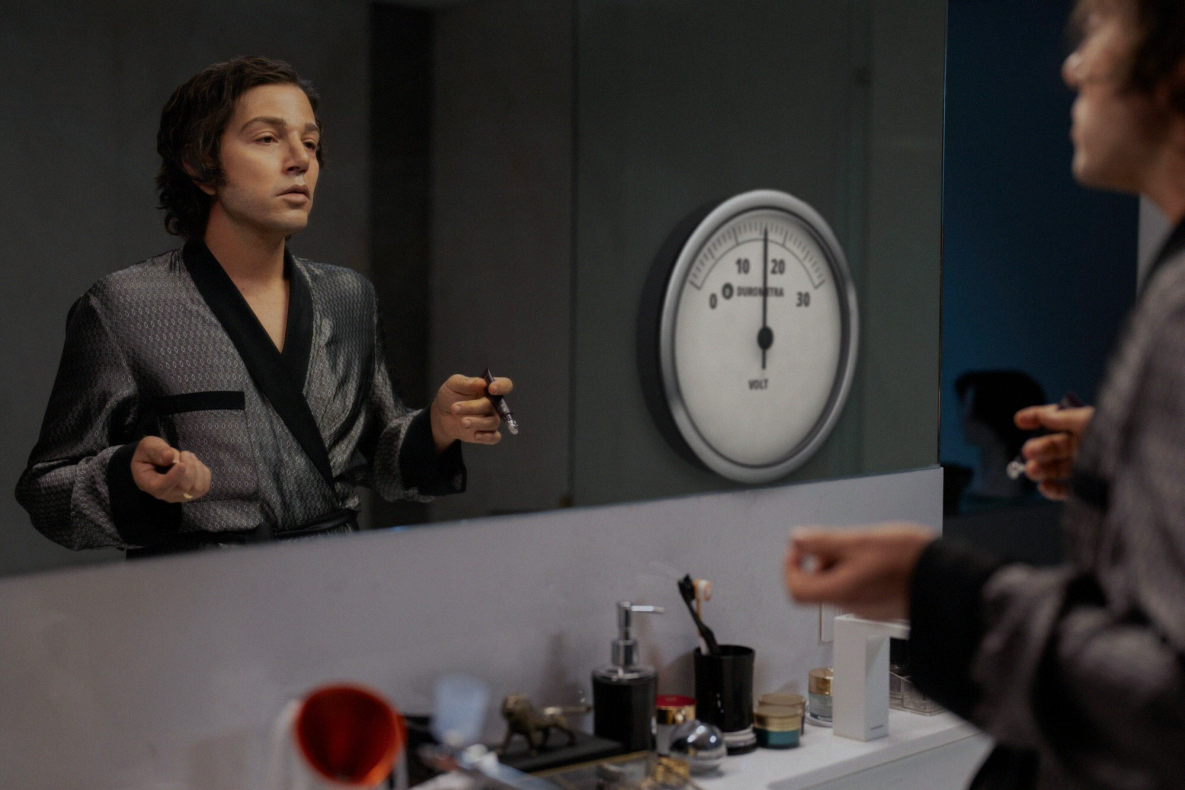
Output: V 15
